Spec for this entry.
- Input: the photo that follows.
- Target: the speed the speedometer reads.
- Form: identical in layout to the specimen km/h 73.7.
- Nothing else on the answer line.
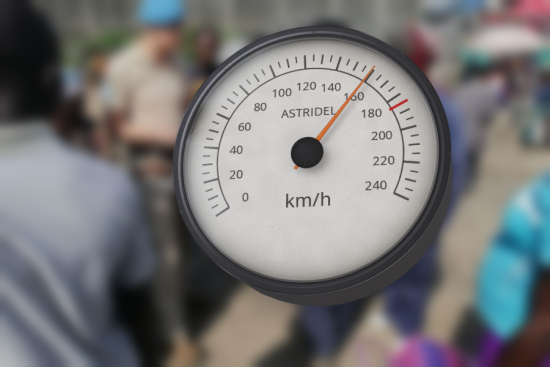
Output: km/h 160
